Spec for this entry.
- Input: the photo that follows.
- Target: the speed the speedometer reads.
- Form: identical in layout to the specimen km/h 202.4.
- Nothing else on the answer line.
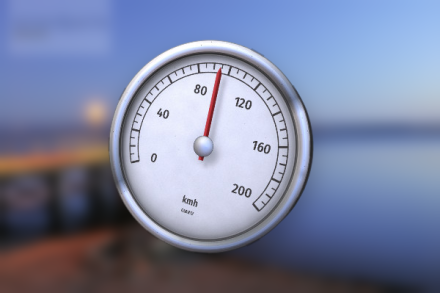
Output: km/h 95
